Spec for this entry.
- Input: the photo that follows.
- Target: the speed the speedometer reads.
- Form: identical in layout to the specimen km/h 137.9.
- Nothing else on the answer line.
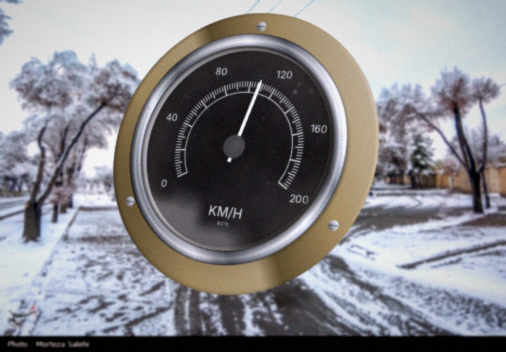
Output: km/h 110
